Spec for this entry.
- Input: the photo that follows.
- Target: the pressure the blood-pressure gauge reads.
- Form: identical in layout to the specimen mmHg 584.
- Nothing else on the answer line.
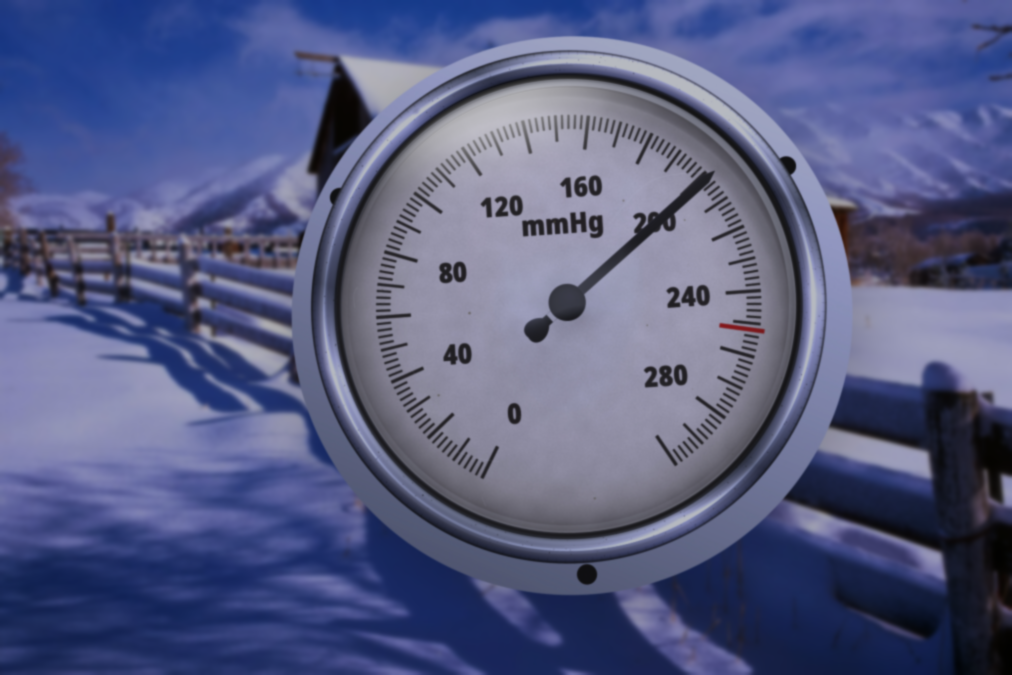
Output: mmHg 202
